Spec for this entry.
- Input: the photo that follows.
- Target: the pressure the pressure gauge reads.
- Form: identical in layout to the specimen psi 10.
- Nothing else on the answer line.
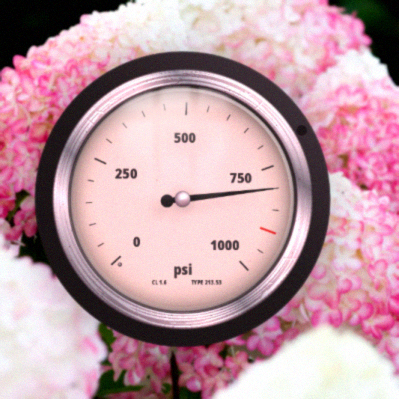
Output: psi 800
